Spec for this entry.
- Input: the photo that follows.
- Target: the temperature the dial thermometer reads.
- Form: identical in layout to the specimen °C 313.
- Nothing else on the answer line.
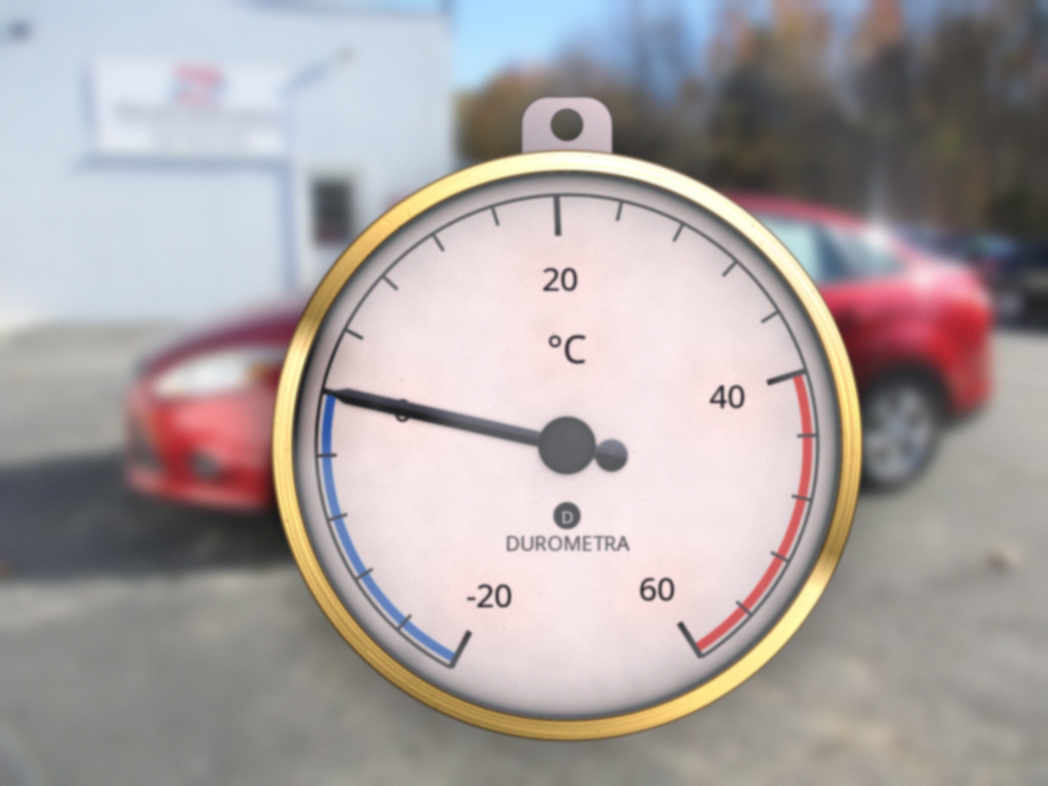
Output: °C 0
